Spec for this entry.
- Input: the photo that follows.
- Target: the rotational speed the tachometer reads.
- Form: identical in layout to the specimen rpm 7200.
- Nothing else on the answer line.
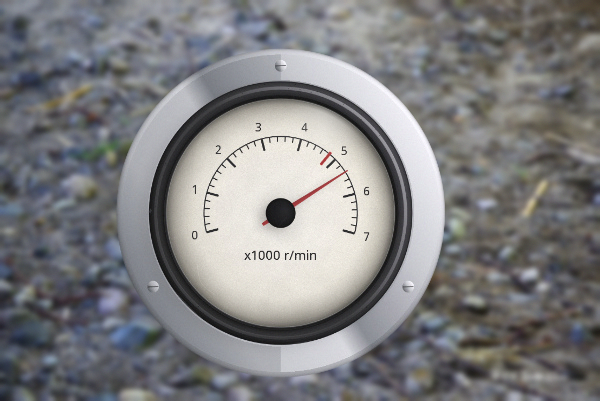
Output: rpm 5400
